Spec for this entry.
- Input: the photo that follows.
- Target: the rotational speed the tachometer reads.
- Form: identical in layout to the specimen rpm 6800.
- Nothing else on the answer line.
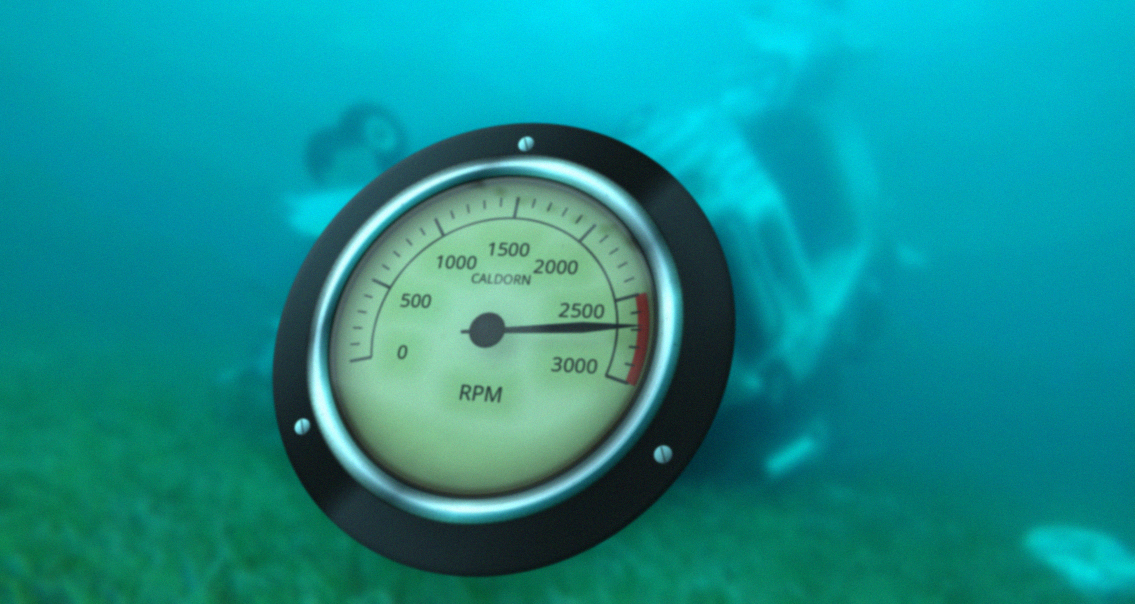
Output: rpm 2700
